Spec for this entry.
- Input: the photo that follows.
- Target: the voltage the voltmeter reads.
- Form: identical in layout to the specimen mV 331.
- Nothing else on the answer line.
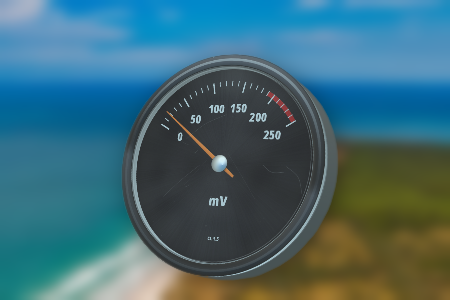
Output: mV 20
